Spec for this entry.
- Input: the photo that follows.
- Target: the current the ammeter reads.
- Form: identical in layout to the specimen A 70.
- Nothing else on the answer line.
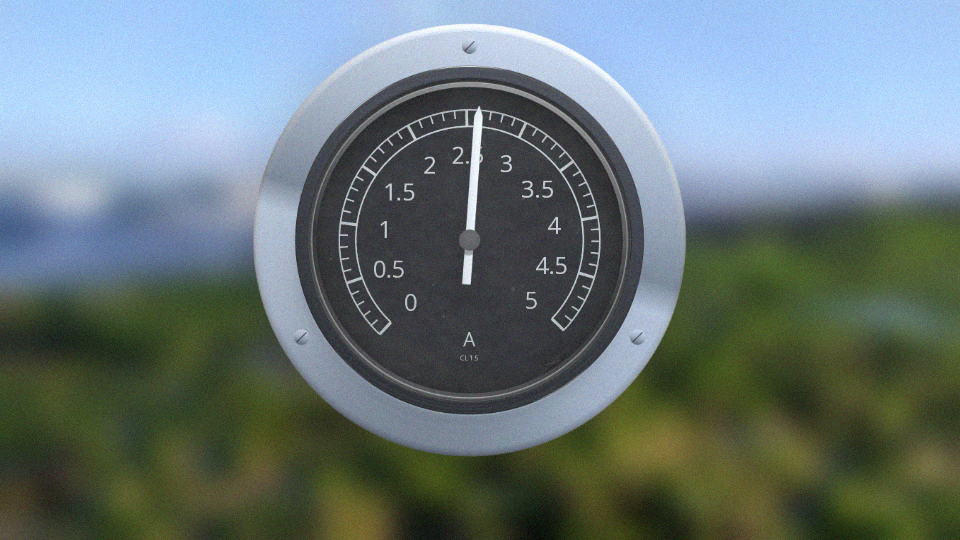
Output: A 2.6
